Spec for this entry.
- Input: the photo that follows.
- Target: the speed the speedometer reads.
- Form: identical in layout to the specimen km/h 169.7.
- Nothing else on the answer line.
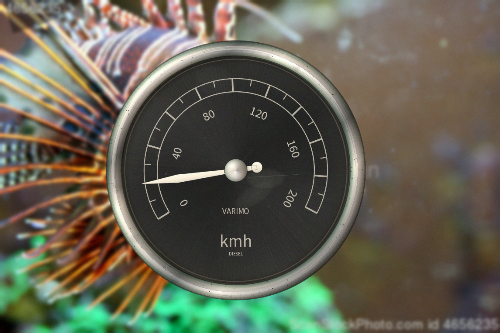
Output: km/h 20
